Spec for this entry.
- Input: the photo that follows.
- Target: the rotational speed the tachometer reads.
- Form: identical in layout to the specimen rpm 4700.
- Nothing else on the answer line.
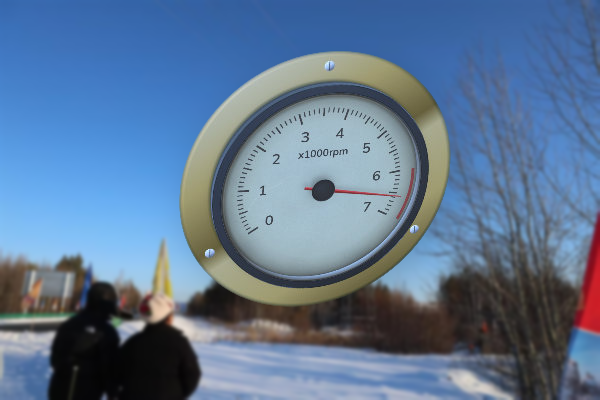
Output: rpm 6500
